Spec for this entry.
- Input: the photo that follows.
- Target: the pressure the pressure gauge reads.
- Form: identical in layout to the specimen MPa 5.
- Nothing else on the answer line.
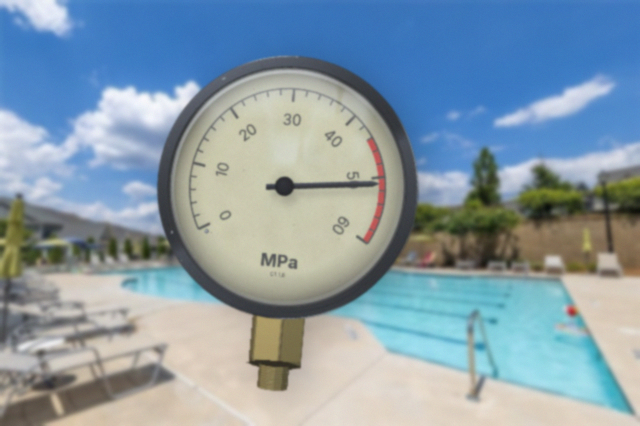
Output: MPa 51
